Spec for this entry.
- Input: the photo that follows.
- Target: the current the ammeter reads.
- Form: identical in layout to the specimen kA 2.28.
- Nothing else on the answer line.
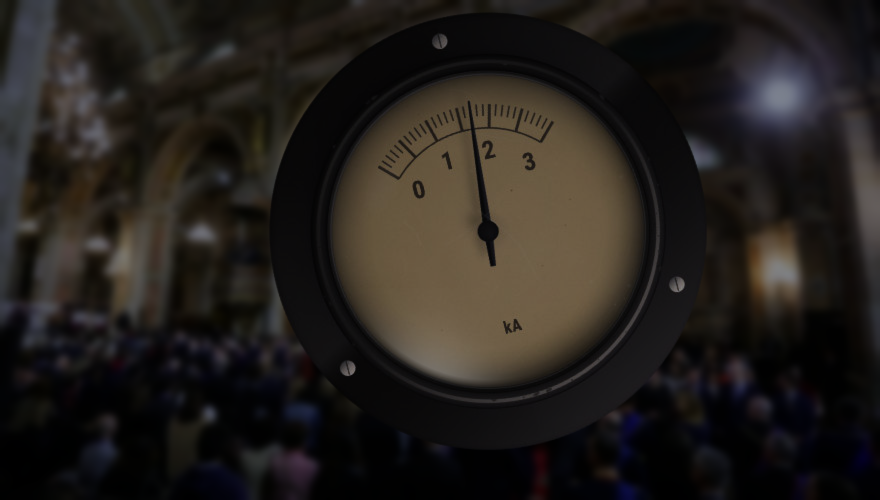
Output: kA 1.7
